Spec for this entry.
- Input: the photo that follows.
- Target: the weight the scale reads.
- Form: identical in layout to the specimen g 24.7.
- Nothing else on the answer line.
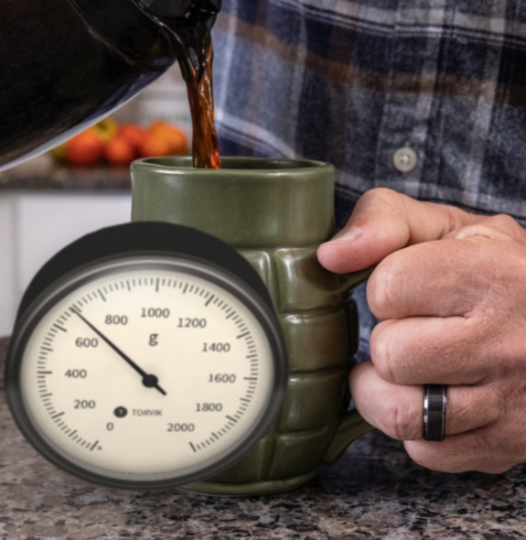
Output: g 700
